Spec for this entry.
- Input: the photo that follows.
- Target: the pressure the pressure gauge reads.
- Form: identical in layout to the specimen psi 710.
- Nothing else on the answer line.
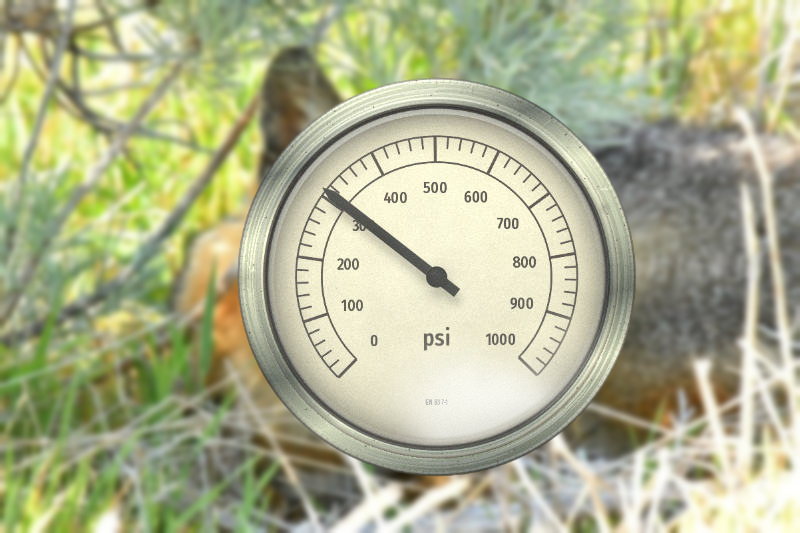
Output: psi 310
